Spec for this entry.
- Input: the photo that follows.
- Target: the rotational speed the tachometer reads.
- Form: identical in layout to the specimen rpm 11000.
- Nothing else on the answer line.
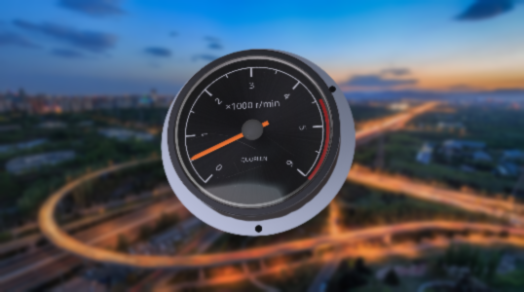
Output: rpm 500
